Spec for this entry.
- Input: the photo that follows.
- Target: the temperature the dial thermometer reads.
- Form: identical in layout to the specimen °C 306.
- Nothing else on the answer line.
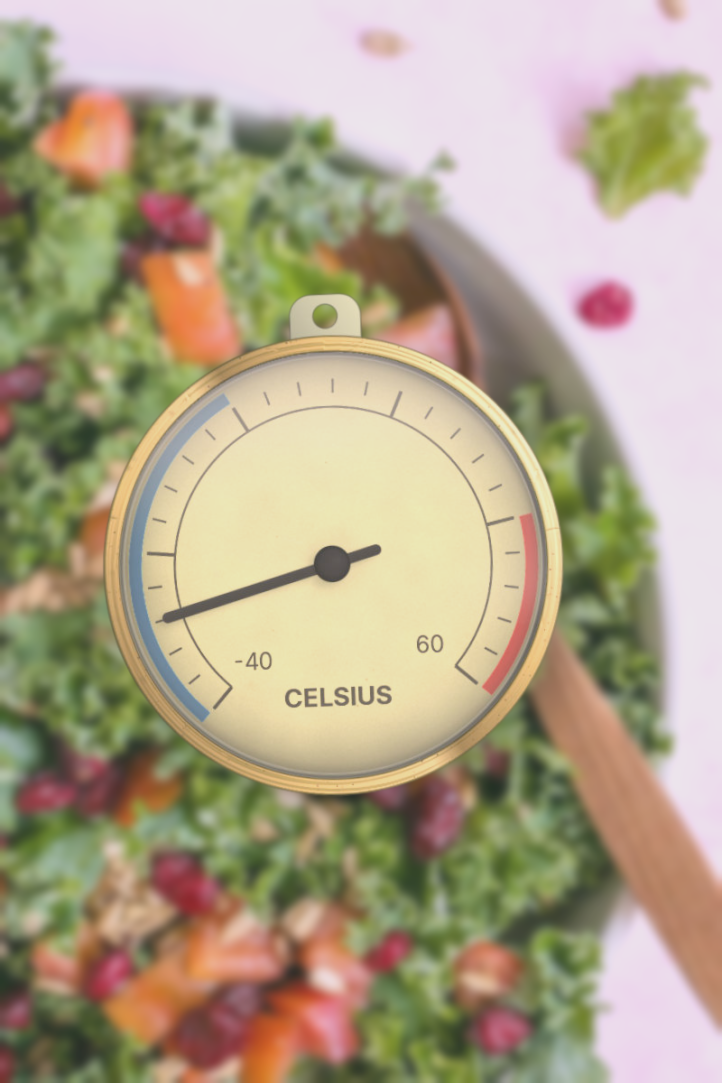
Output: °C -28
